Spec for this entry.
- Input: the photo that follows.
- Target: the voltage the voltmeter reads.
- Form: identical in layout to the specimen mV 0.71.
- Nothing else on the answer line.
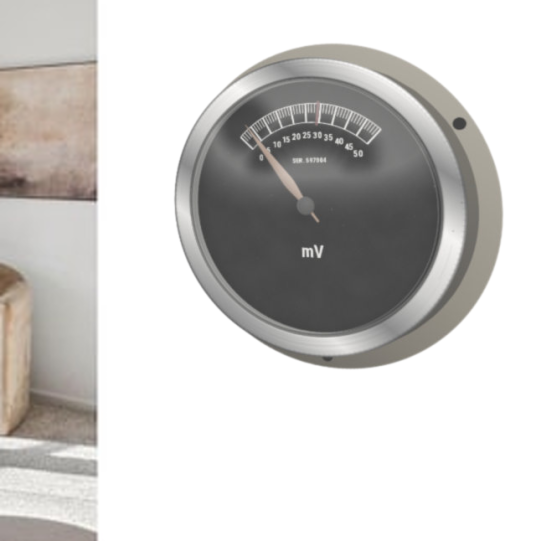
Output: mV 5
